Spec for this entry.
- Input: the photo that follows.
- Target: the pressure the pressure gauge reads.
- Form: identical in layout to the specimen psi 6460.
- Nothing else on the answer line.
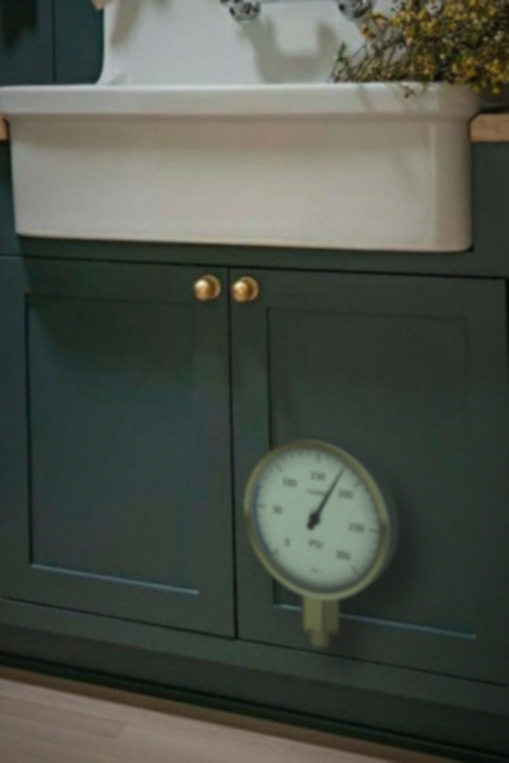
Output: psi 180
